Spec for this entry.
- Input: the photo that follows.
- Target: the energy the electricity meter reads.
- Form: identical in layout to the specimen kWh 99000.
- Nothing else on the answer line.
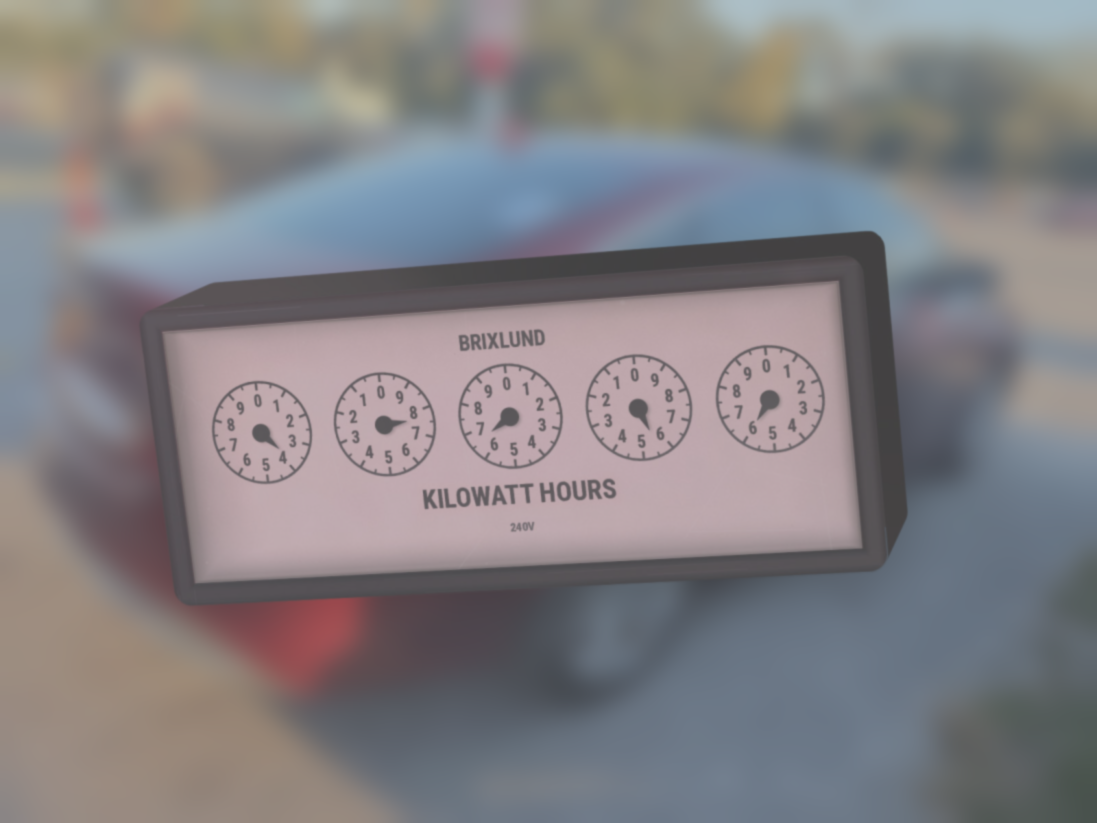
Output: kWh 37656
